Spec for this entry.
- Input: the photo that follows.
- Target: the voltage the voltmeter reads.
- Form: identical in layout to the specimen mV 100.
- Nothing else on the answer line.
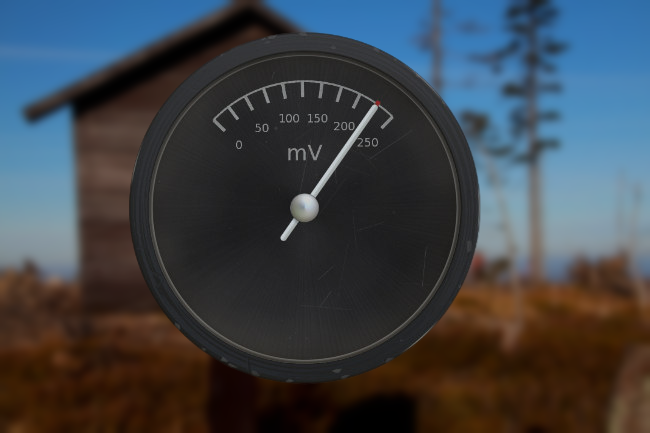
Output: mV 225
